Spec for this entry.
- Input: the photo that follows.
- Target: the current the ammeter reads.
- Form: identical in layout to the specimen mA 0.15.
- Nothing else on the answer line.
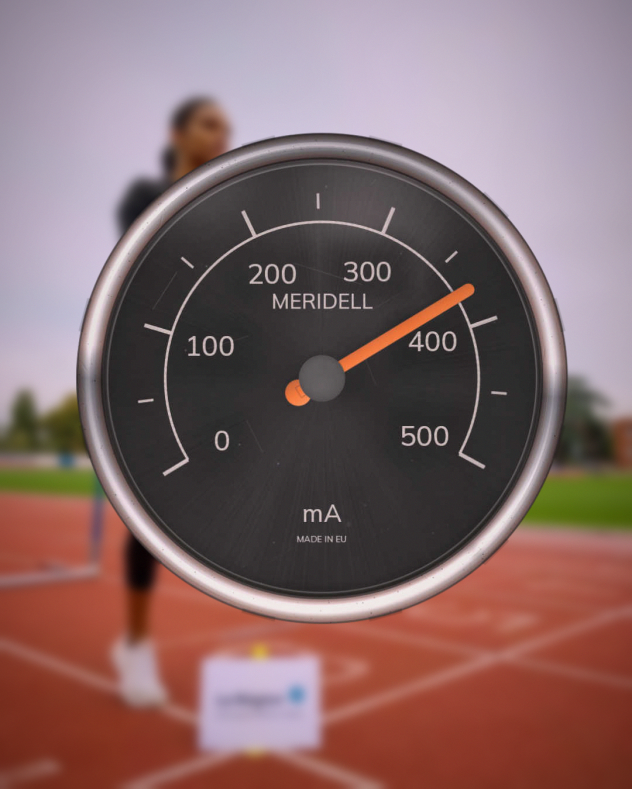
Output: mA 375
